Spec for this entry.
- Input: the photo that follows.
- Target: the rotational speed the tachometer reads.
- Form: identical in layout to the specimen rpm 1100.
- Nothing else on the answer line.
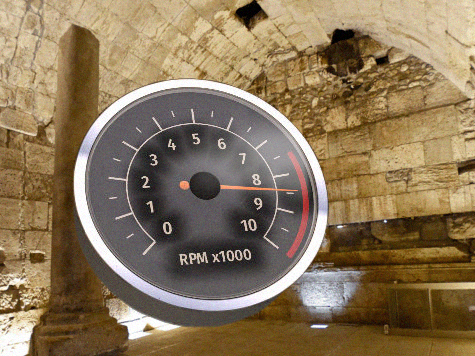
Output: rpm 8500
